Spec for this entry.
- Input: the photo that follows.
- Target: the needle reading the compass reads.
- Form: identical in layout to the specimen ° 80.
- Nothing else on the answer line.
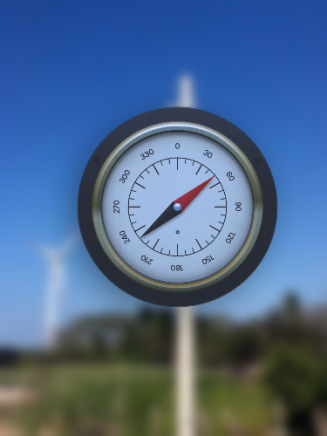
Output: ° 50
